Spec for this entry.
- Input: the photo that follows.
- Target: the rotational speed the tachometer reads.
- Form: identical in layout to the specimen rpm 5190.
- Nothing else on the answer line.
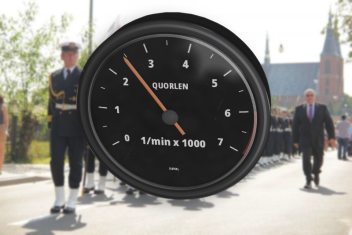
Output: rpm 2500
